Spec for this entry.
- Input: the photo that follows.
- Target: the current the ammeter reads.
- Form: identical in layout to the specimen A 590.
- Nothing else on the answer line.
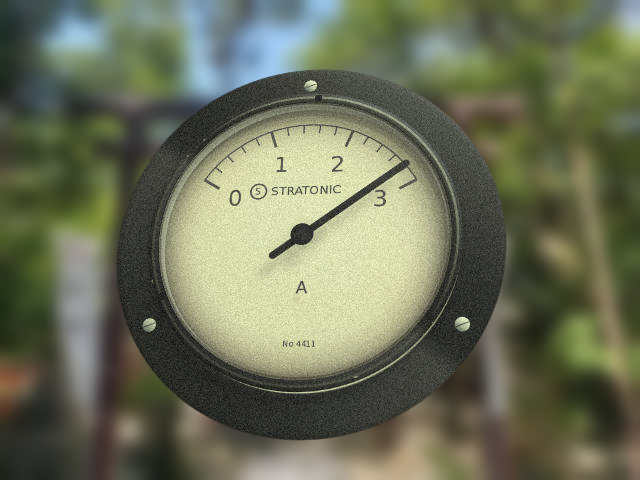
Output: A 2.8
